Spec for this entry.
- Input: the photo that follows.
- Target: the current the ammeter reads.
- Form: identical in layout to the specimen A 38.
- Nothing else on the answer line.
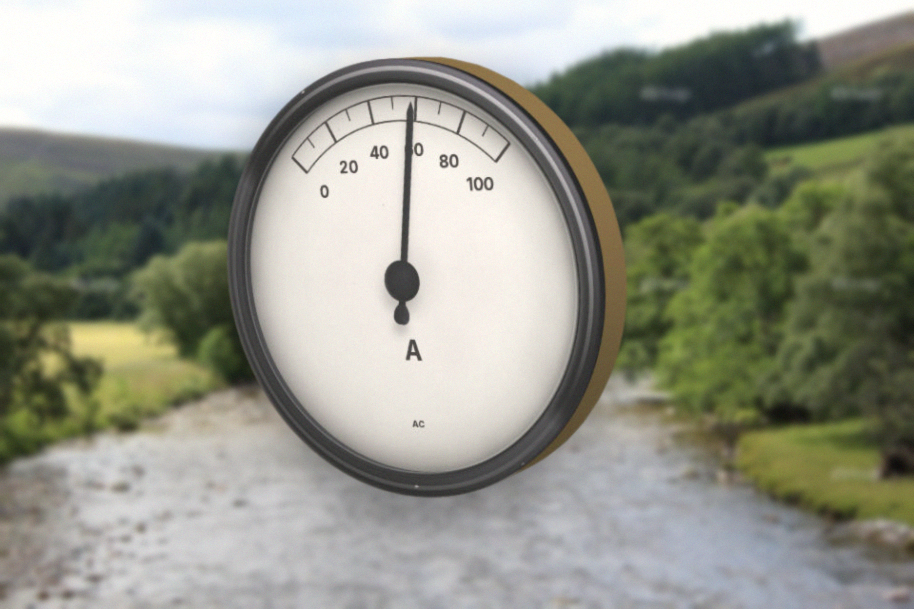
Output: A 60
